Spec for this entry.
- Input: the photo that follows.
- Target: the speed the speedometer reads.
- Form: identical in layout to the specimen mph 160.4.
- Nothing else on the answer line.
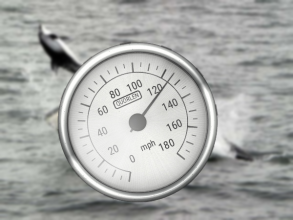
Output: mph 125
